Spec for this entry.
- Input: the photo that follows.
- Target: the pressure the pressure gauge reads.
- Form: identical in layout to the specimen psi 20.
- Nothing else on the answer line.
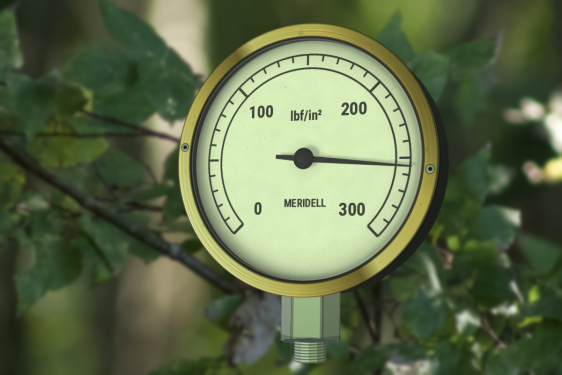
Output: psi 255
